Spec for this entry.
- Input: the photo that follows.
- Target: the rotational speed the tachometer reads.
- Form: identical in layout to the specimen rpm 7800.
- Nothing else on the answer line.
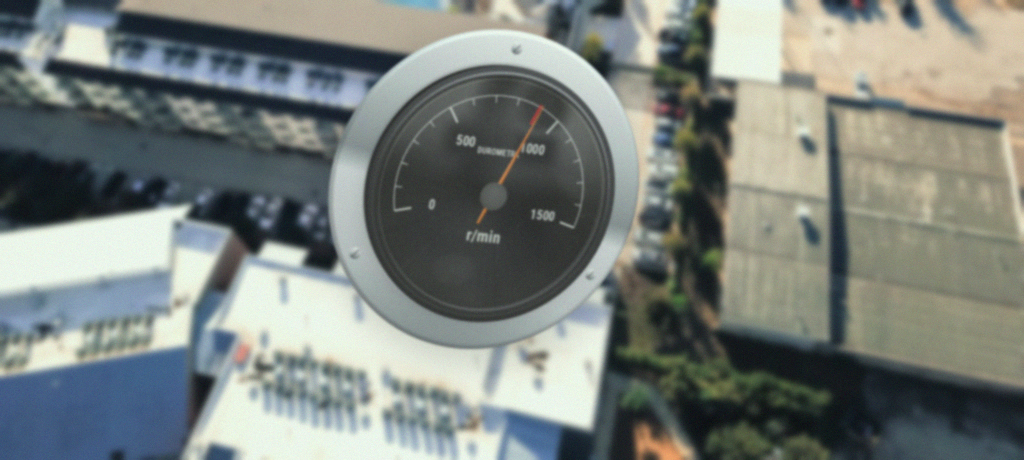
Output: rpm 900
